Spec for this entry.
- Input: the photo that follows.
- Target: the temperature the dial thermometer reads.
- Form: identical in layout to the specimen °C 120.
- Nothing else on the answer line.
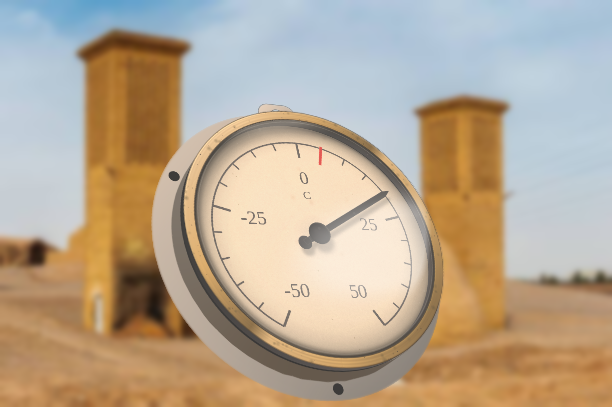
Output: °C 20
